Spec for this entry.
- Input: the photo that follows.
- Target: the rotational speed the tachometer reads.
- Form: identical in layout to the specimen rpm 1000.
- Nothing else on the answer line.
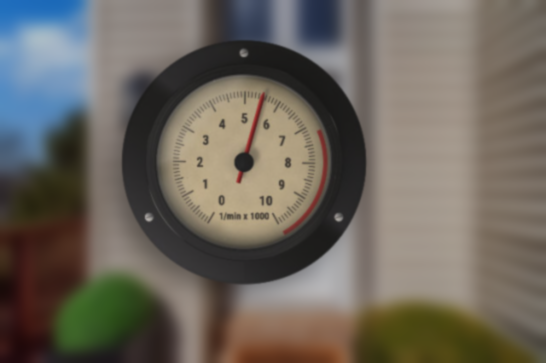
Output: rpm 5500
